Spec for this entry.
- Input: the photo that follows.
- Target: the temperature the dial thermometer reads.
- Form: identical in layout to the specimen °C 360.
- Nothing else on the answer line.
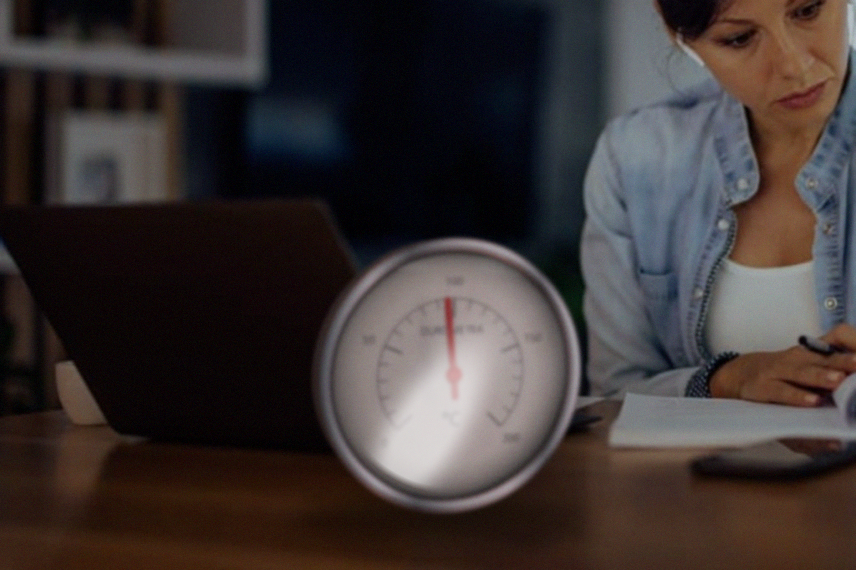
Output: °C 95
